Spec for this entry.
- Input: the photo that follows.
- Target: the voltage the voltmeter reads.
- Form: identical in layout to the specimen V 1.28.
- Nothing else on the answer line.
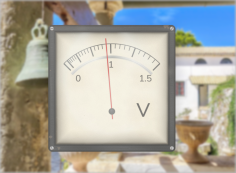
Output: V 0.95
